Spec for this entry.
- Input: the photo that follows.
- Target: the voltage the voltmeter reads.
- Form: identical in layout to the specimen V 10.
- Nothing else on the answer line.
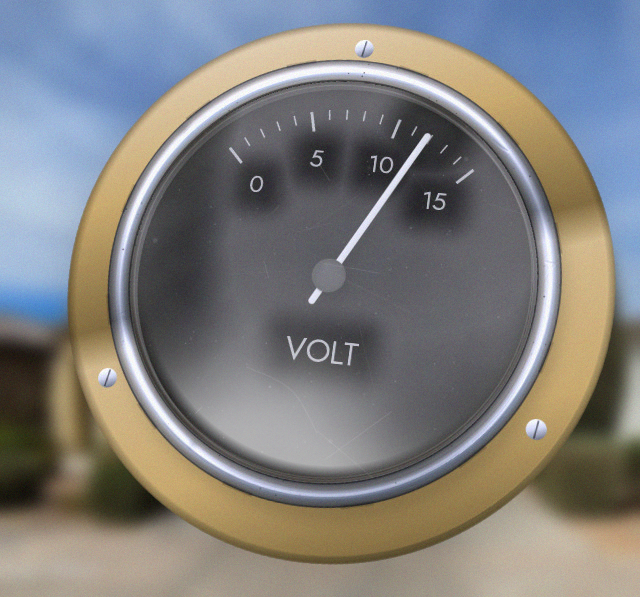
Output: V 12
